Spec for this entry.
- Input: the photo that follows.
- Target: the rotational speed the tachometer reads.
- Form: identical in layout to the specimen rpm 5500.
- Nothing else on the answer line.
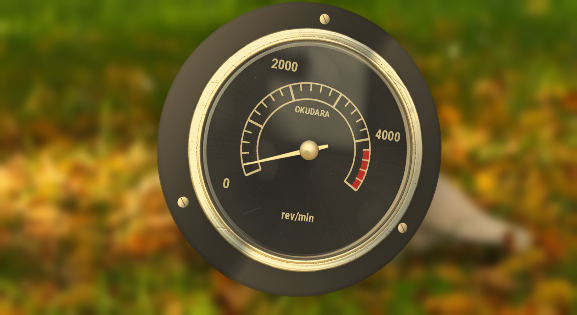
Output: rpm 200
